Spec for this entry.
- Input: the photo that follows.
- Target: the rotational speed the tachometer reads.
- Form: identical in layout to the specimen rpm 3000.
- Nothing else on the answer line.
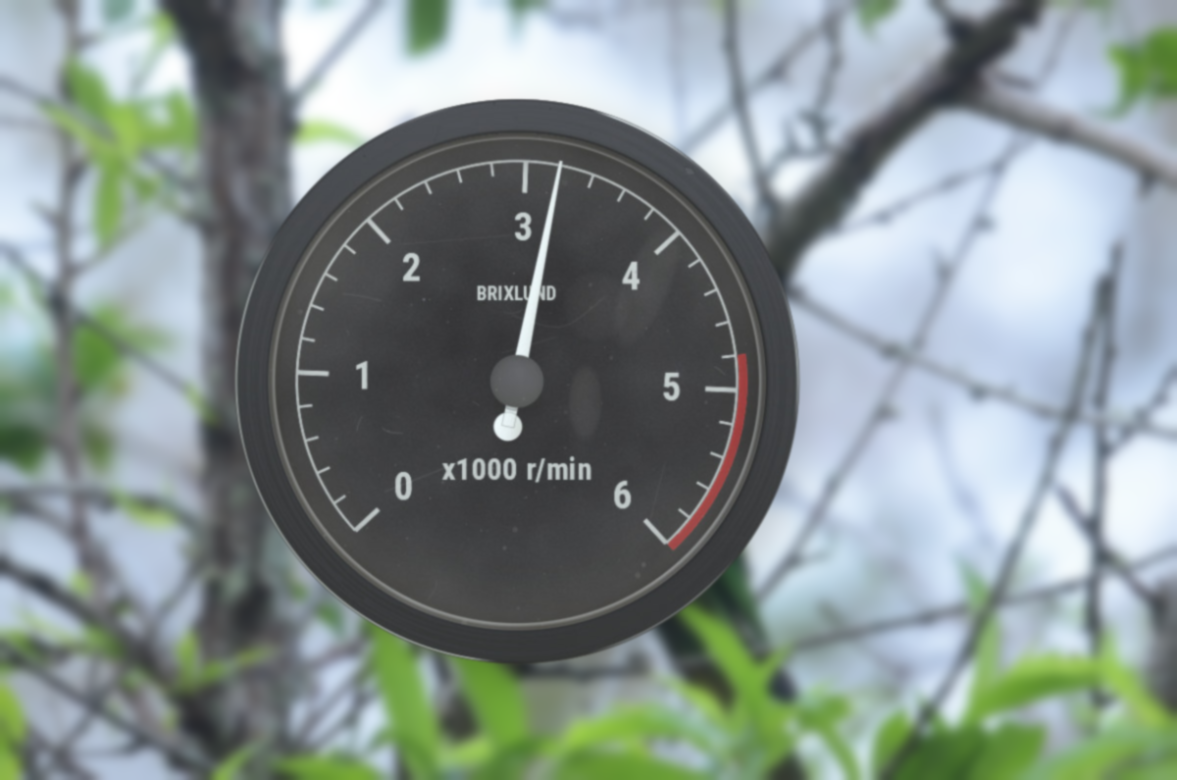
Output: rpm 3200
